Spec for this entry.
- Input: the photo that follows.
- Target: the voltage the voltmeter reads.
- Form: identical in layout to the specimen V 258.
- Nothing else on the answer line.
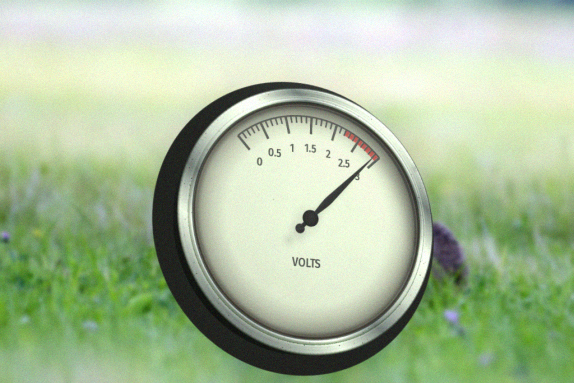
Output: V 2.9
